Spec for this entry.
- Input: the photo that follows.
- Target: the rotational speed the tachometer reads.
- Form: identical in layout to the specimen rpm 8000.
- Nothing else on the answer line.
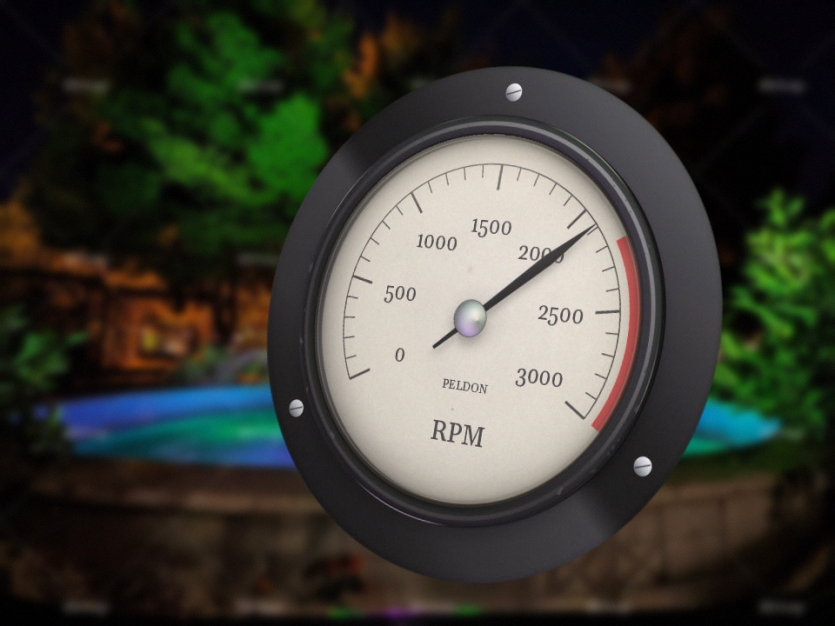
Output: rpm 2100
